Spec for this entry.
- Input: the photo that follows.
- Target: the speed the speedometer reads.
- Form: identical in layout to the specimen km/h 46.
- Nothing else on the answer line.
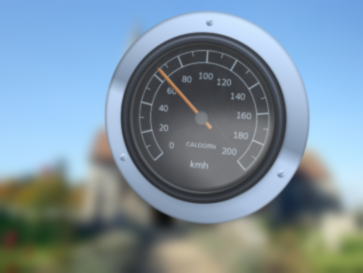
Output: km/h 65
